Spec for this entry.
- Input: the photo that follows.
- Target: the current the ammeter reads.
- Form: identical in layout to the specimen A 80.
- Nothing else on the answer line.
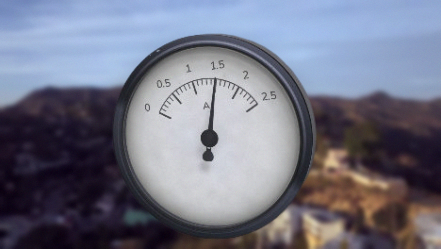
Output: A 1.5
